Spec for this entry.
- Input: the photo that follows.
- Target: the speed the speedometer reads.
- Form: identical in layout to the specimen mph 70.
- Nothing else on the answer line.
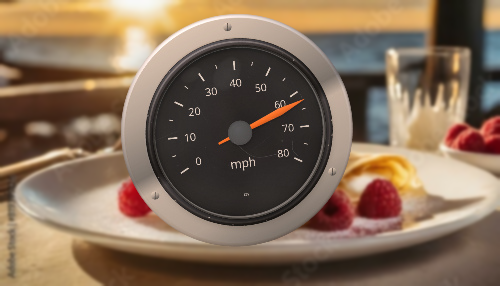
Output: mph 62.5
